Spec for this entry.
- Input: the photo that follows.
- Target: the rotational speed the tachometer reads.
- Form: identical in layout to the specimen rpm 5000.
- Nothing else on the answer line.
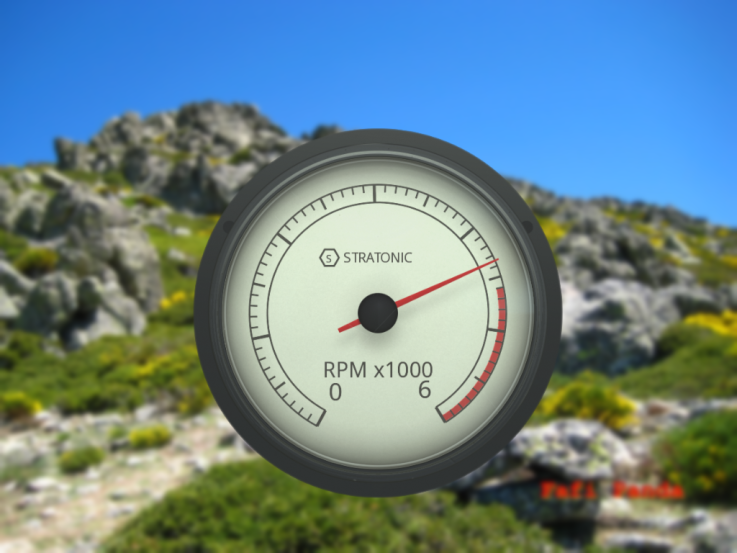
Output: rpm 4350
